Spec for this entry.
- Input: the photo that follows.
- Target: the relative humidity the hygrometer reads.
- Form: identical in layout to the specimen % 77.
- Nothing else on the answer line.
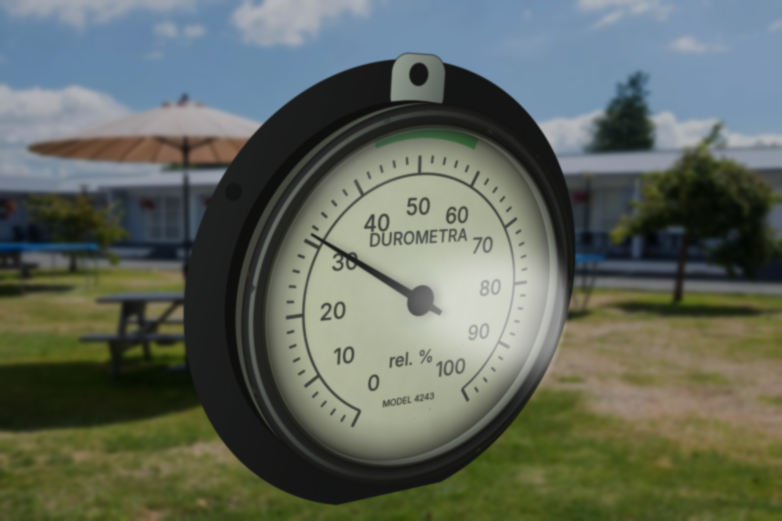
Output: % 31
